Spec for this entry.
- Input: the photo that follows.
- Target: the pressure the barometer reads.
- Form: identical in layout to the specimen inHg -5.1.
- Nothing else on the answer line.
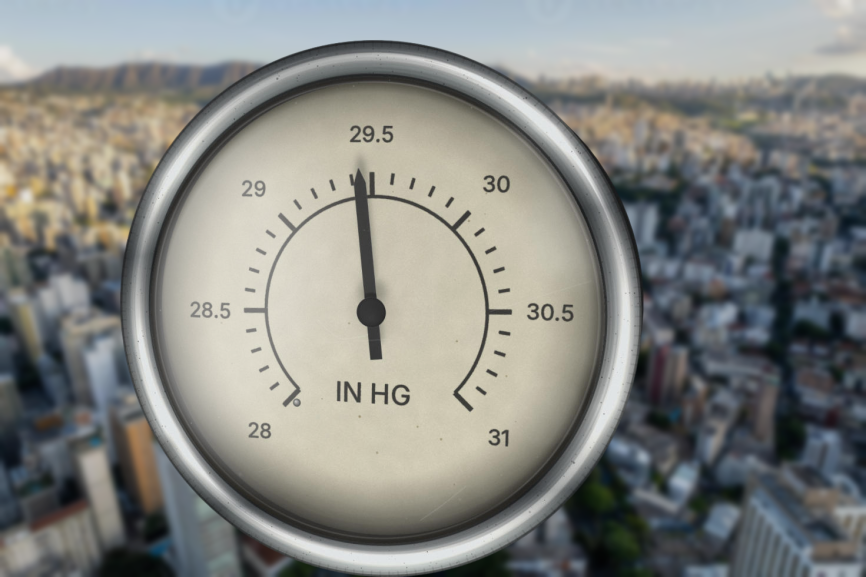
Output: inHg 29.45
